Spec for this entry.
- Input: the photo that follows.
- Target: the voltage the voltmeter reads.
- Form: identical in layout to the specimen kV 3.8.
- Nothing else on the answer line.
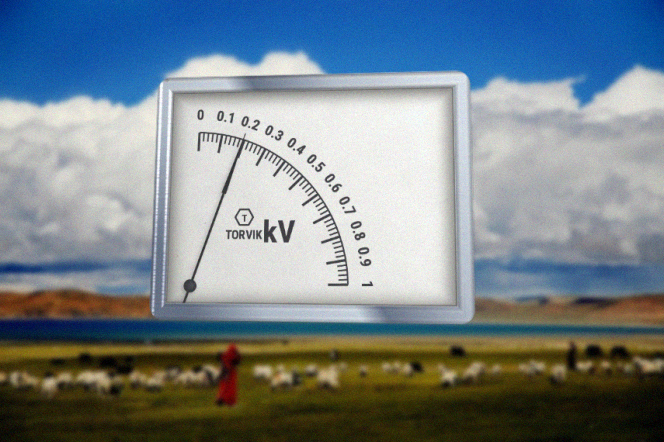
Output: kV 0.2
